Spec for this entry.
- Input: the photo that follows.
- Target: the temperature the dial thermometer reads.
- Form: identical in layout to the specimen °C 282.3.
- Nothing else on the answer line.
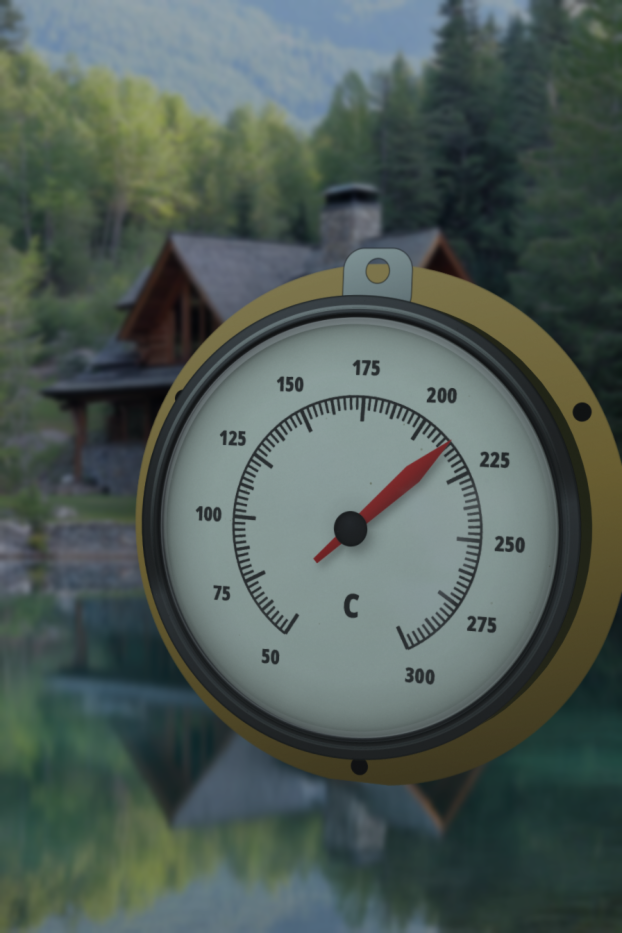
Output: °C 212.5
